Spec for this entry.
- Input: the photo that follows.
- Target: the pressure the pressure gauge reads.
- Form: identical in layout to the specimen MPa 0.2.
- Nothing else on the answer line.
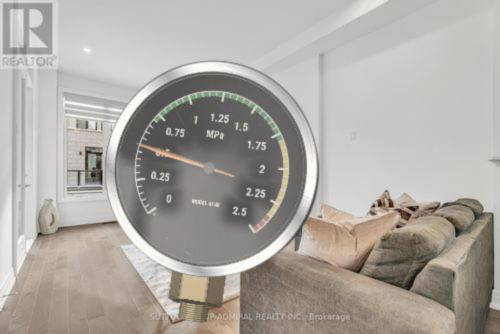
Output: MPa 0.5
